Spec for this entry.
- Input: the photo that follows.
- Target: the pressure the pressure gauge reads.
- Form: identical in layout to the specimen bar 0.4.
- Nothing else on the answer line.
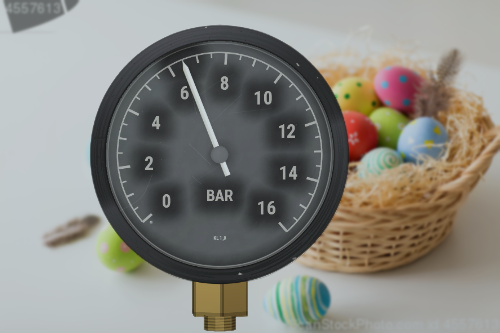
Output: bar 6.5
